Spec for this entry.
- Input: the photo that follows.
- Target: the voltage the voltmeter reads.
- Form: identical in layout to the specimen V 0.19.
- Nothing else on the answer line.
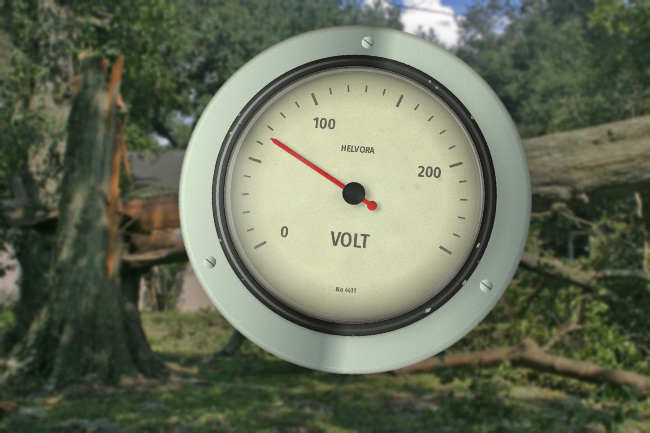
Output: V 65
